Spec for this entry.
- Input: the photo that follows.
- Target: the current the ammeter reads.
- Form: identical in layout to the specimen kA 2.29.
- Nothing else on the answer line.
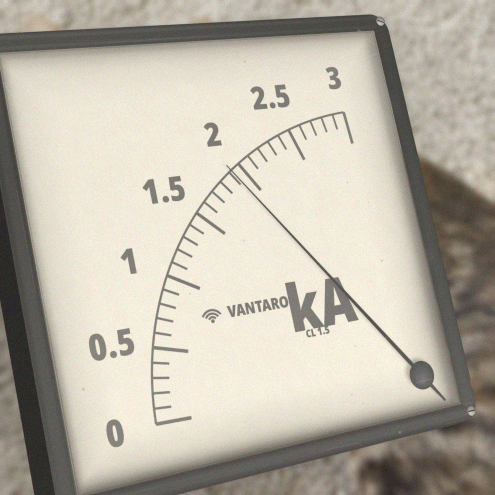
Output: kA 1.9
